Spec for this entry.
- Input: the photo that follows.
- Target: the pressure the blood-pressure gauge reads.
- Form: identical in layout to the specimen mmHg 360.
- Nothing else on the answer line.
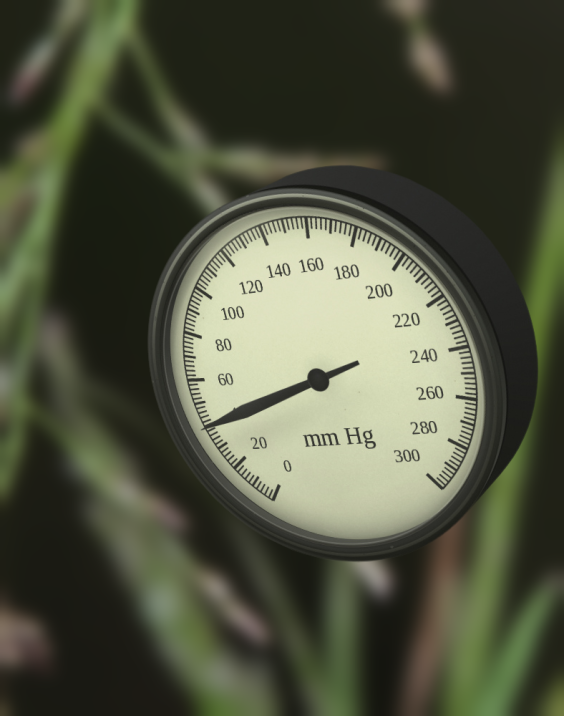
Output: mmHg 40
